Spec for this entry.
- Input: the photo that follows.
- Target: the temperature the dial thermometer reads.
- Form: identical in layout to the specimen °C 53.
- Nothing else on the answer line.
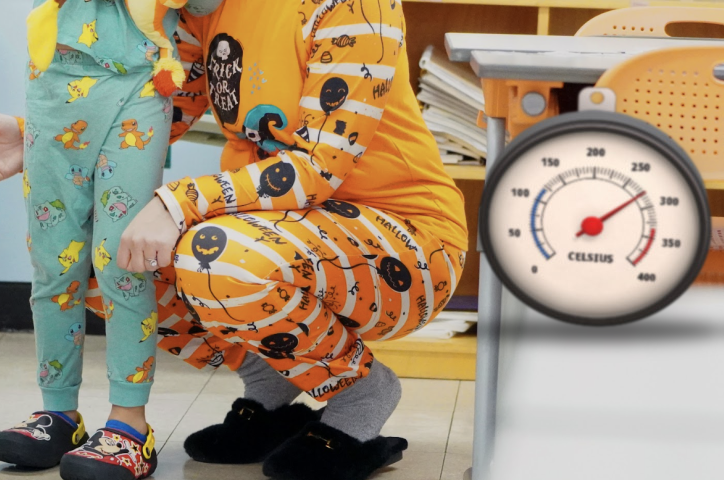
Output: °C 275
